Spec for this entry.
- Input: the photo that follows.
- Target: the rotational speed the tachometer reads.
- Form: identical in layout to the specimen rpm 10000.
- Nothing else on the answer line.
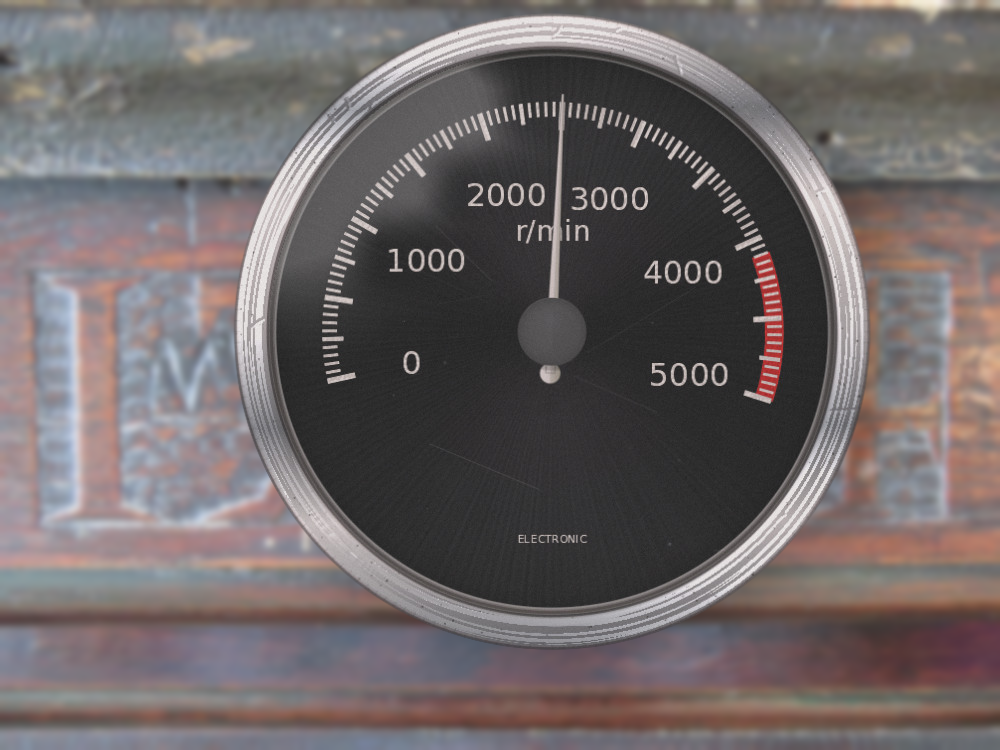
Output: rpm 2500
